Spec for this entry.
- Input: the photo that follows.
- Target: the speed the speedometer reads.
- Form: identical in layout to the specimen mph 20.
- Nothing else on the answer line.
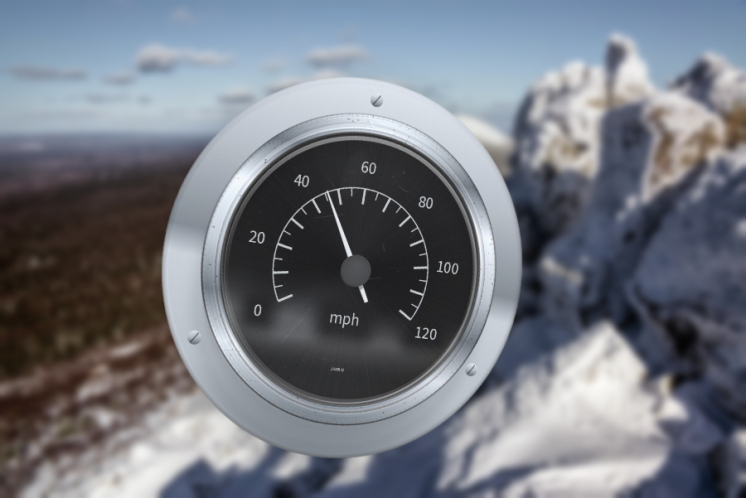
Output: mph 45
